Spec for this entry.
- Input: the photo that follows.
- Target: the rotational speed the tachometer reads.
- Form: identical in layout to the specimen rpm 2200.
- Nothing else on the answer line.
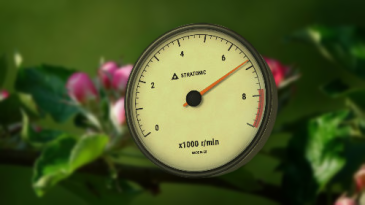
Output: rpm 6800
